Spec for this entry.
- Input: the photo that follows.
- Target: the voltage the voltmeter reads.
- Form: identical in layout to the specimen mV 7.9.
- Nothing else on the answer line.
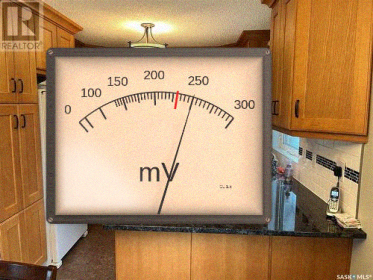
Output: mV 250
